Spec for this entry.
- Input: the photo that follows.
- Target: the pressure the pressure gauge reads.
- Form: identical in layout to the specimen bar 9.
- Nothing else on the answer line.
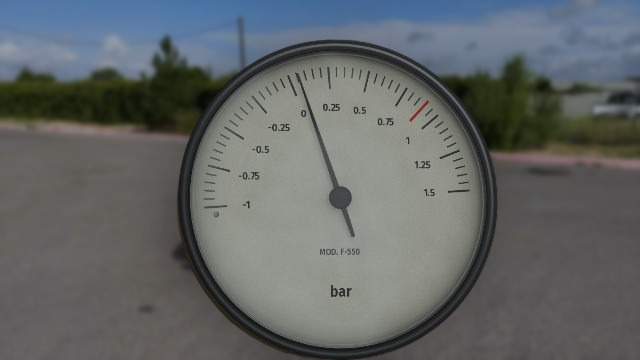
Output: bar 0.05
